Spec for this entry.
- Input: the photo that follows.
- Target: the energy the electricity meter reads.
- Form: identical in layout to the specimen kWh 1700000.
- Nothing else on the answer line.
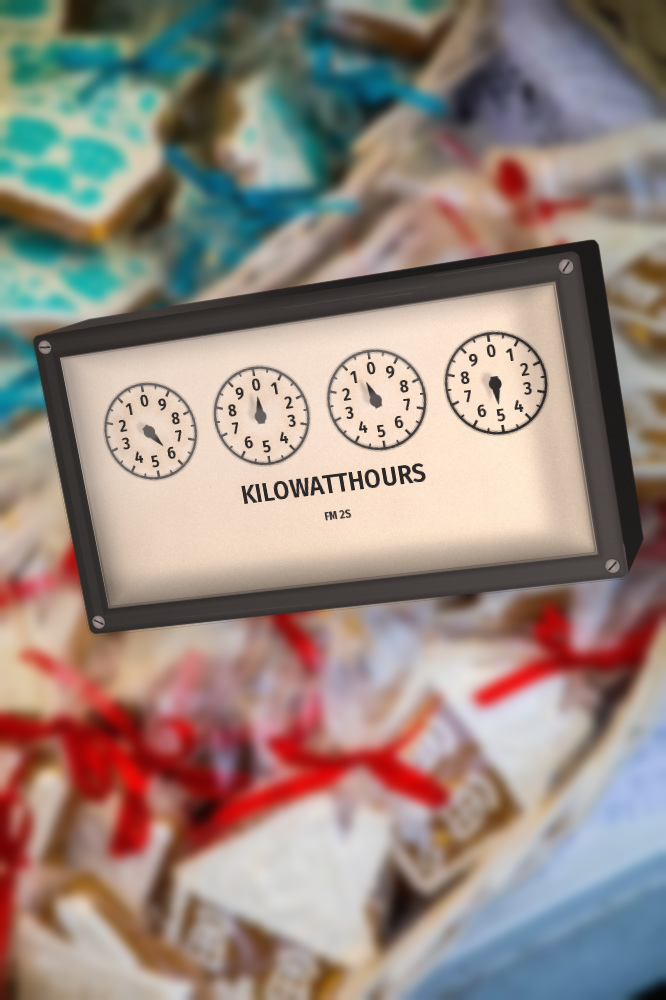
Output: kWh 6005
